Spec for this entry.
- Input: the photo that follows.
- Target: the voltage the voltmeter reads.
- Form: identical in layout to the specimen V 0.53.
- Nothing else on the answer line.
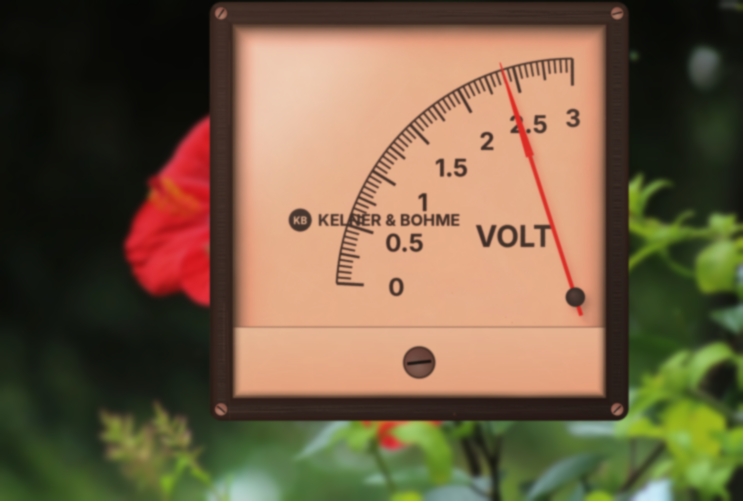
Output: V 2.4
